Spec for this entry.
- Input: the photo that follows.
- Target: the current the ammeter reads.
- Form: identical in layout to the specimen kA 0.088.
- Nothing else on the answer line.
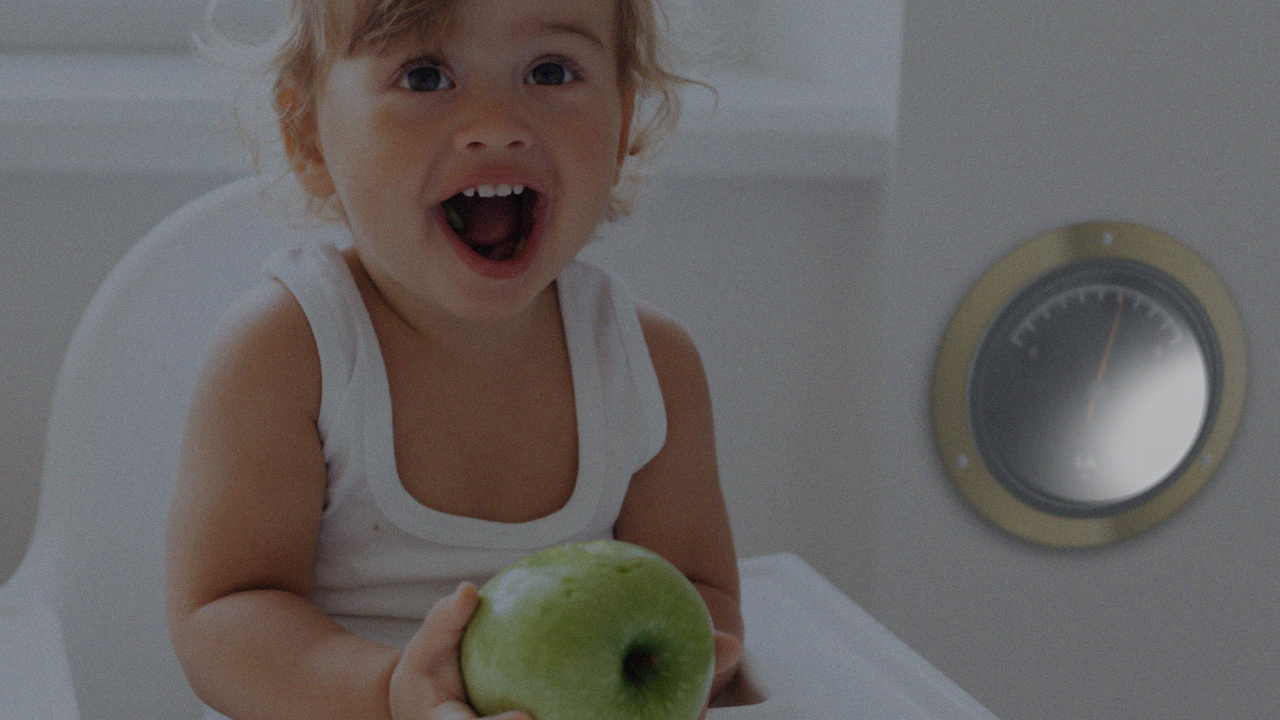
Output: kA 3
